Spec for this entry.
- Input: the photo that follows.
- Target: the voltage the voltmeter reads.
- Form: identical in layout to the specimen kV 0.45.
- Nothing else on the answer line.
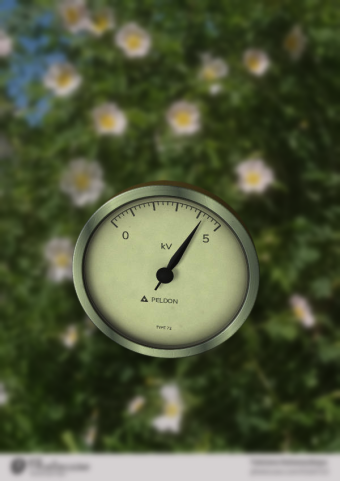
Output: kV 4.2
